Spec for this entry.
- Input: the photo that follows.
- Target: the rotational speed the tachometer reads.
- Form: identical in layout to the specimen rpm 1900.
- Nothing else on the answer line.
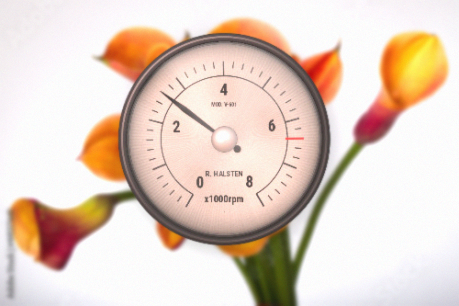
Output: rpm 2600
